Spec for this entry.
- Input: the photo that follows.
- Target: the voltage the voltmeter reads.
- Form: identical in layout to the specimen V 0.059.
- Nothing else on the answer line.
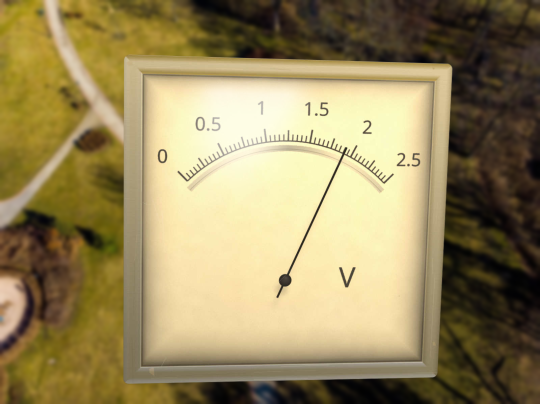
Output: V 1.9
